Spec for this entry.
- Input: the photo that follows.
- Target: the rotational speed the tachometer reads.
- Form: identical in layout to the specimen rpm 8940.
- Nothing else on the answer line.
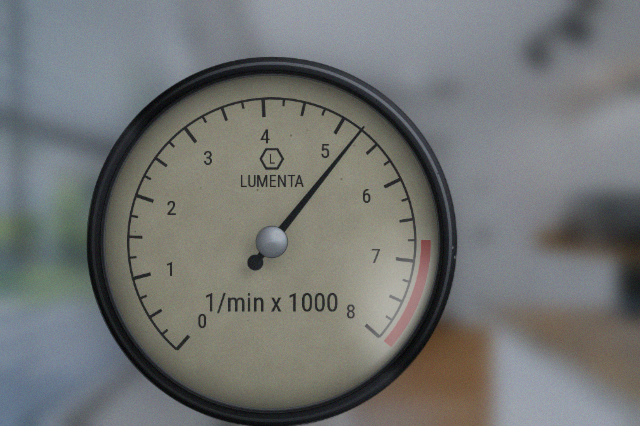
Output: rpm 5250
